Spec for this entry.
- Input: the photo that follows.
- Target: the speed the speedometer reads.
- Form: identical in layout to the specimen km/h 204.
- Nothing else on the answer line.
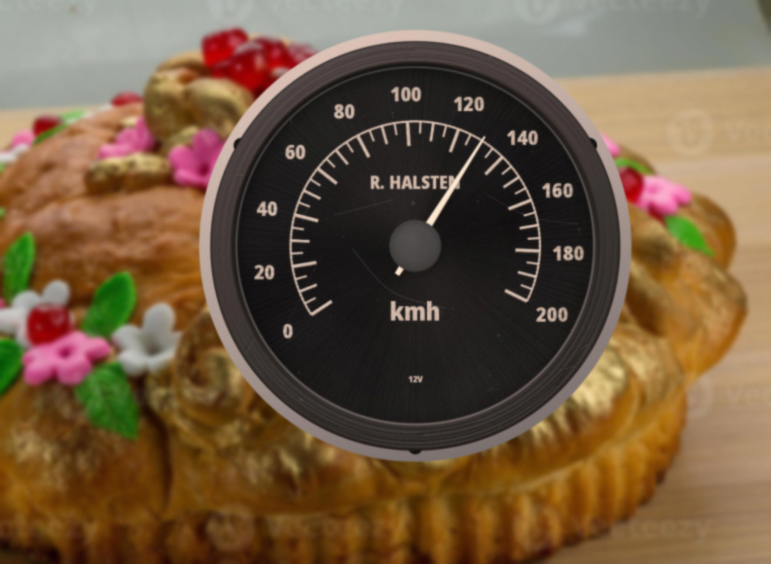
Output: km/h 130
